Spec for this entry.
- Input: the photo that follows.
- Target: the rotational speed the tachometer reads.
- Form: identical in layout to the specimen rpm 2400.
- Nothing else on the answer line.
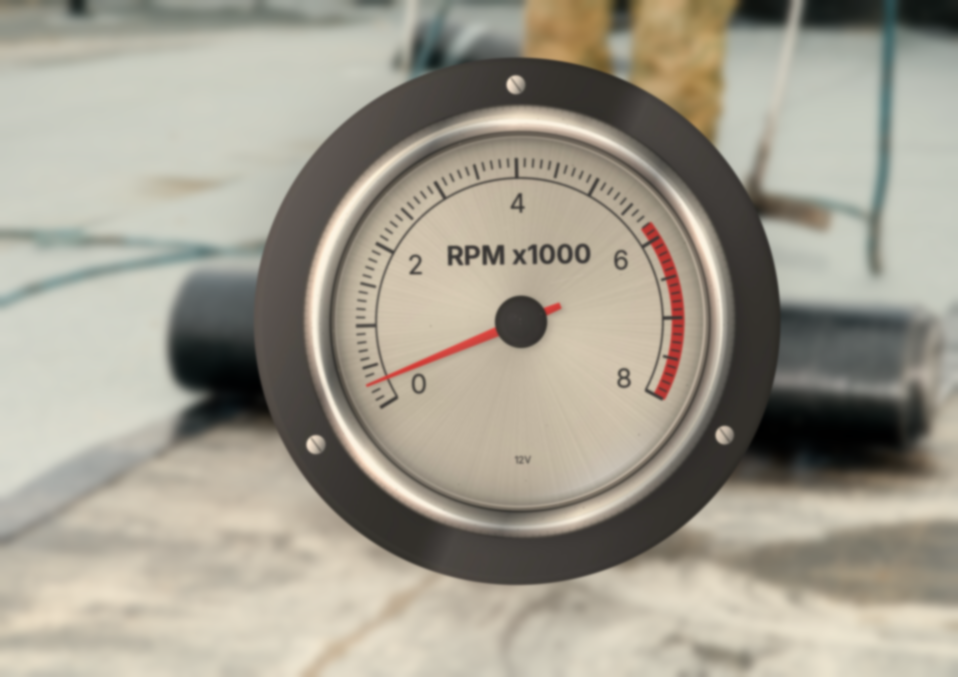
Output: rpm 300
